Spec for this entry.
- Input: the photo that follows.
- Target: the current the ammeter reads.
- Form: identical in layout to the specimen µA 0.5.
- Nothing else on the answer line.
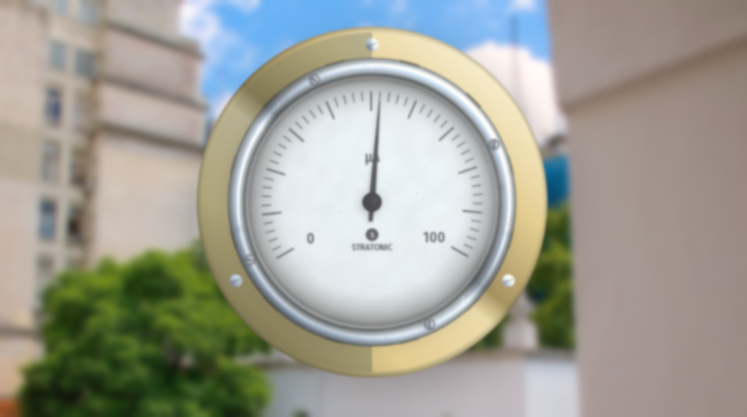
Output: µA 52
